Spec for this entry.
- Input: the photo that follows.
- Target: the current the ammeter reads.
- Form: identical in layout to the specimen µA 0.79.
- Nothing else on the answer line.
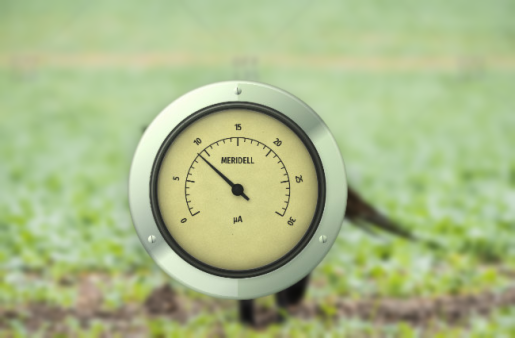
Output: µA 9
